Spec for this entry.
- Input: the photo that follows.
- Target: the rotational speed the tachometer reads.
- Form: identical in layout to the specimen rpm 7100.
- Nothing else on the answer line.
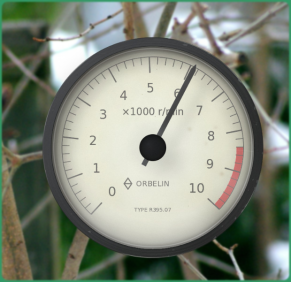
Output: rpm 6100
